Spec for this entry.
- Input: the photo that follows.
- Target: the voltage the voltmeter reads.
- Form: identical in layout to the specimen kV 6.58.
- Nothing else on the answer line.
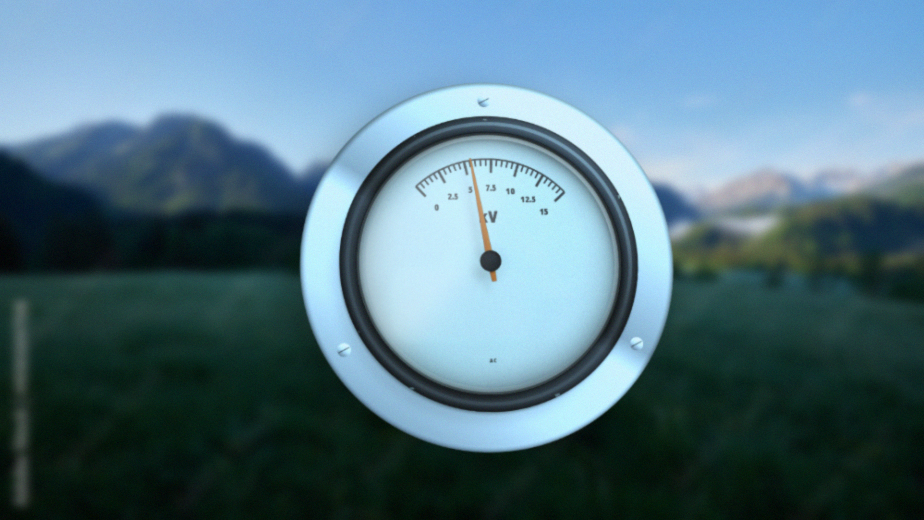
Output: kV 5.5
